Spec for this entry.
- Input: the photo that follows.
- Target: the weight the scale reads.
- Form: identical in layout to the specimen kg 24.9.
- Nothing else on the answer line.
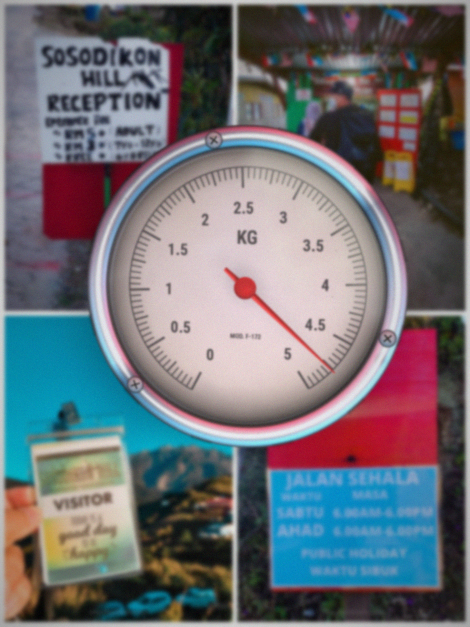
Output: kg 4.75
